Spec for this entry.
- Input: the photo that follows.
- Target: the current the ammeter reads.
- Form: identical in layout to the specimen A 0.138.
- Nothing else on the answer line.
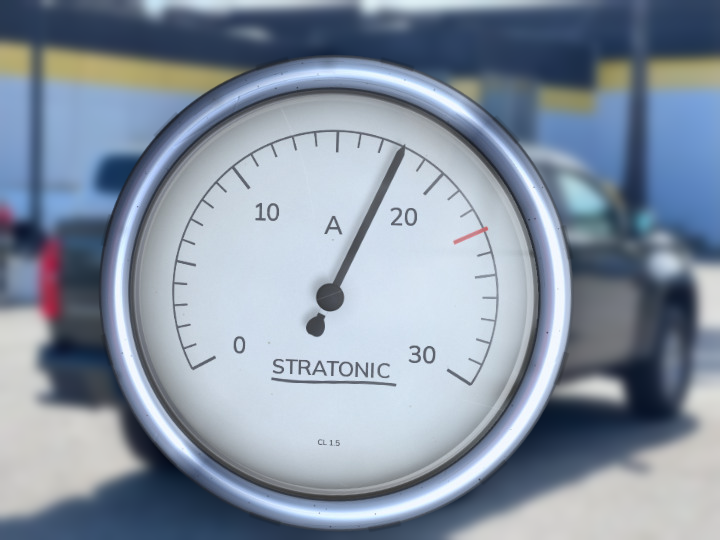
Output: A 18
